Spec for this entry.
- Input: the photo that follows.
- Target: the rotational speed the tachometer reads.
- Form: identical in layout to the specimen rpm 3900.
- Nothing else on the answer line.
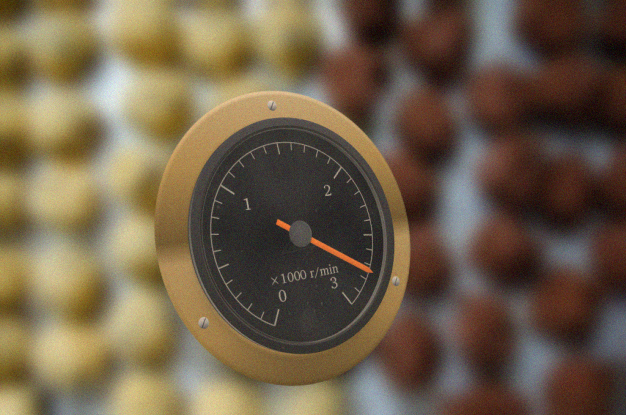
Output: rpm 2750
